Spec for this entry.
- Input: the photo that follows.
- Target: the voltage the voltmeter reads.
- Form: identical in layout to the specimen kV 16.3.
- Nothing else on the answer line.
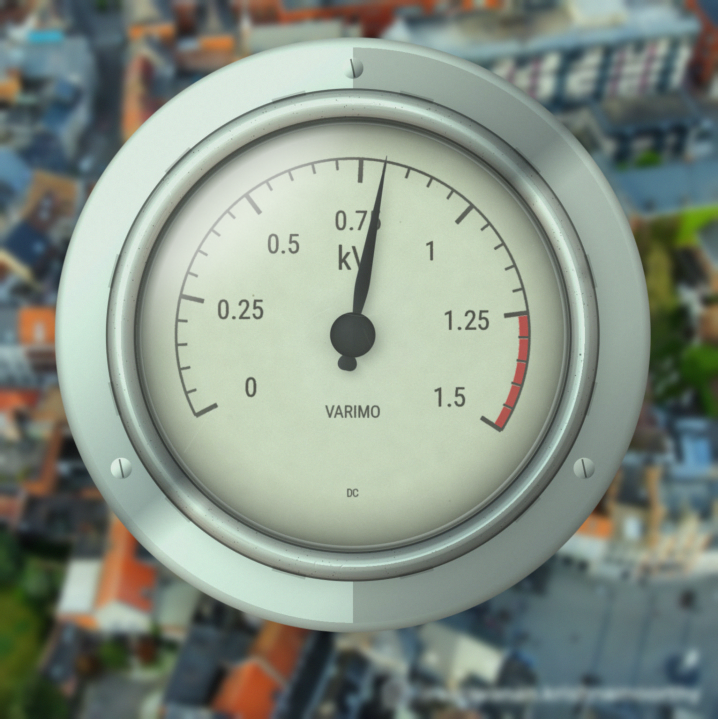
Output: kV 0.8
